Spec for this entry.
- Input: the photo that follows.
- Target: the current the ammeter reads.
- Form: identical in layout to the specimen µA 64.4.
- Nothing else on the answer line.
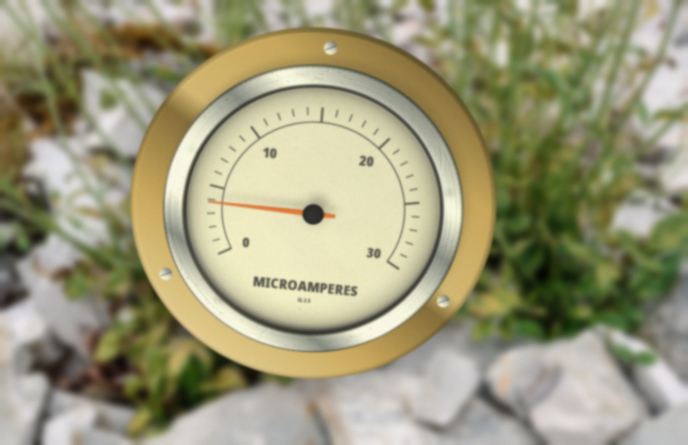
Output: µA 4
